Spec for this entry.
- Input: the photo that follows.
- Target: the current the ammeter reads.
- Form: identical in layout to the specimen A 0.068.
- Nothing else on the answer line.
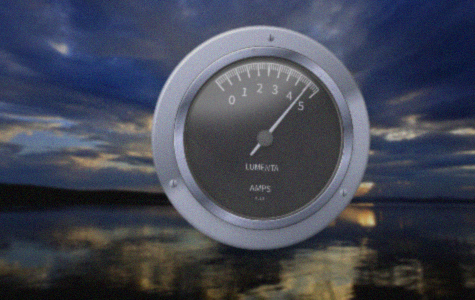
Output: A 4.5
